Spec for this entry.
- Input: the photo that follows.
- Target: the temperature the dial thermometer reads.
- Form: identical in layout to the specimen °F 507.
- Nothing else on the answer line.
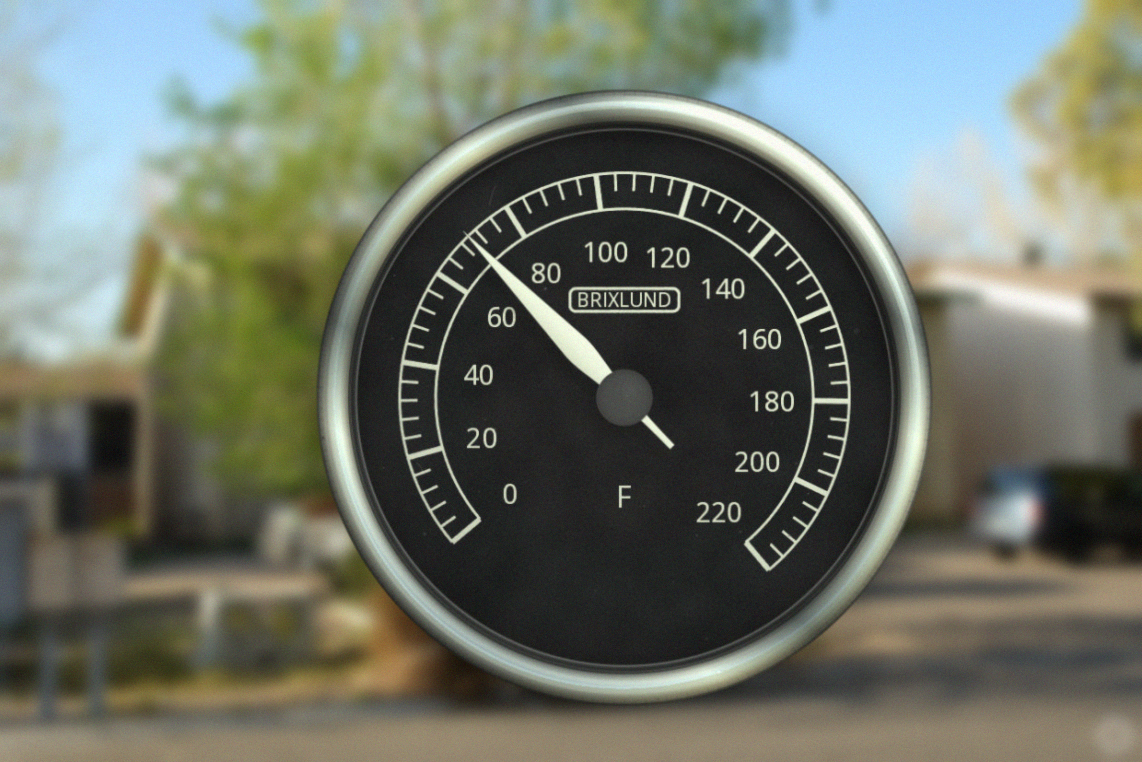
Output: °F 70
